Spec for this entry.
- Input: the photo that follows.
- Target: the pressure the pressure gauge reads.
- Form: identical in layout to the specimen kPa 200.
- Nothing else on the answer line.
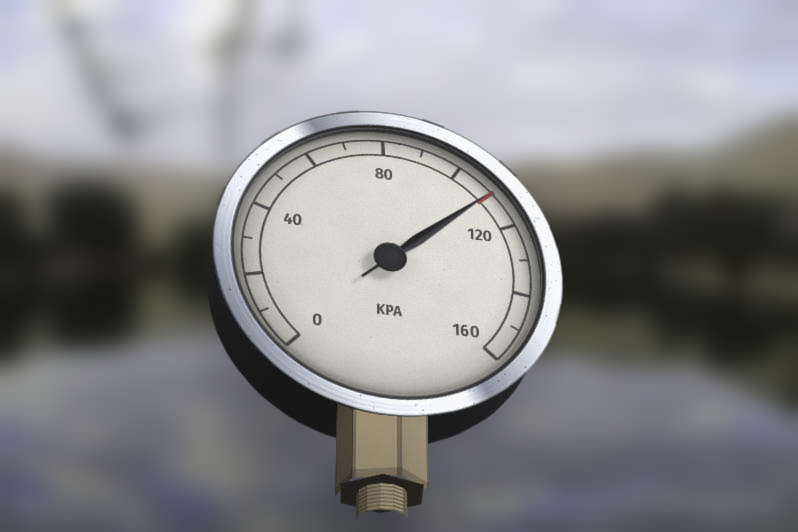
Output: kPa 110
